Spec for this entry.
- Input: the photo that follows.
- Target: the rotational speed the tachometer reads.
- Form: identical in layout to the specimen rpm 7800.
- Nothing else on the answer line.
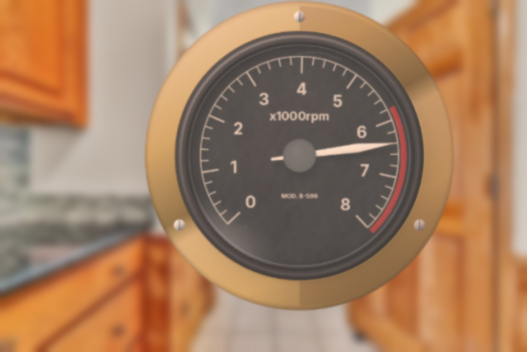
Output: rpm 6400
